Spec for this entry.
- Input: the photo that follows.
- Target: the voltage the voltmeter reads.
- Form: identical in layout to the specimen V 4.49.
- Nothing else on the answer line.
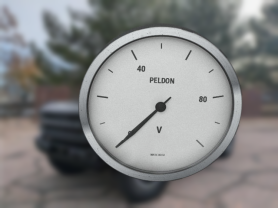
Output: V 0
